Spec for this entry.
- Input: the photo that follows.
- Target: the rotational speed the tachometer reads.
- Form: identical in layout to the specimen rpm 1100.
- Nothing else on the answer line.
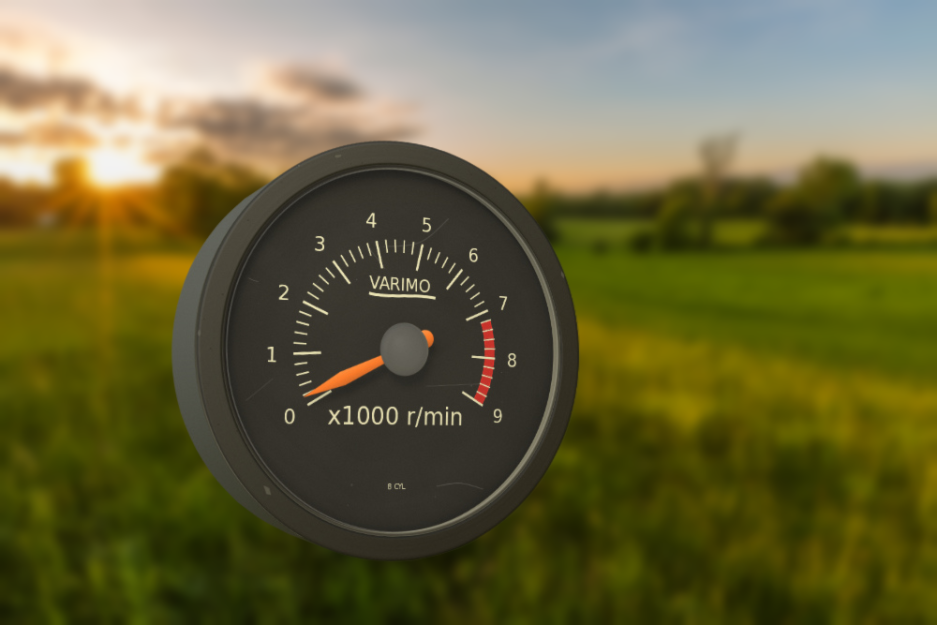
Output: rpm 200
